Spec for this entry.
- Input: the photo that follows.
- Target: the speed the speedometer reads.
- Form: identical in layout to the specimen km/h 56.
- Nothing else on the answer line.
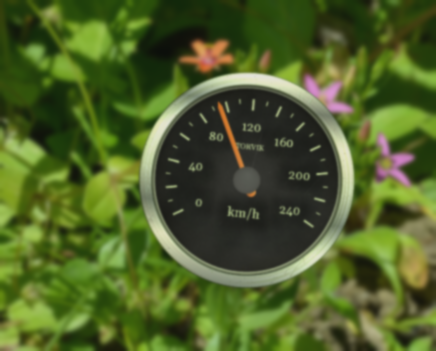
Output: km/h 95
